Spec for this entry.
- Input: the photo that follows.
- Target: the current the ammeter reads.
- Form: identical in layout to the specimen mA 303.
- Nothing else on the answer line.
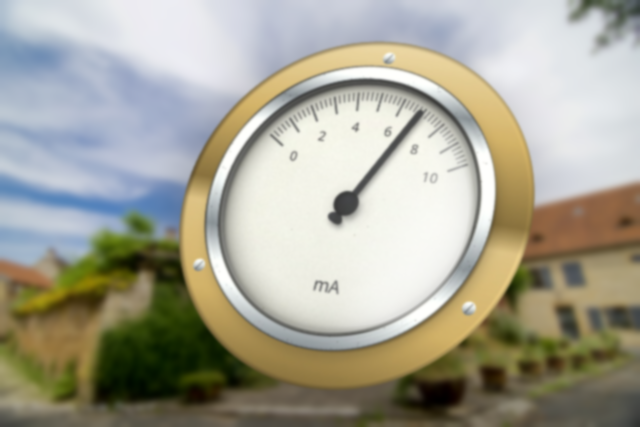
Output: mA 7
